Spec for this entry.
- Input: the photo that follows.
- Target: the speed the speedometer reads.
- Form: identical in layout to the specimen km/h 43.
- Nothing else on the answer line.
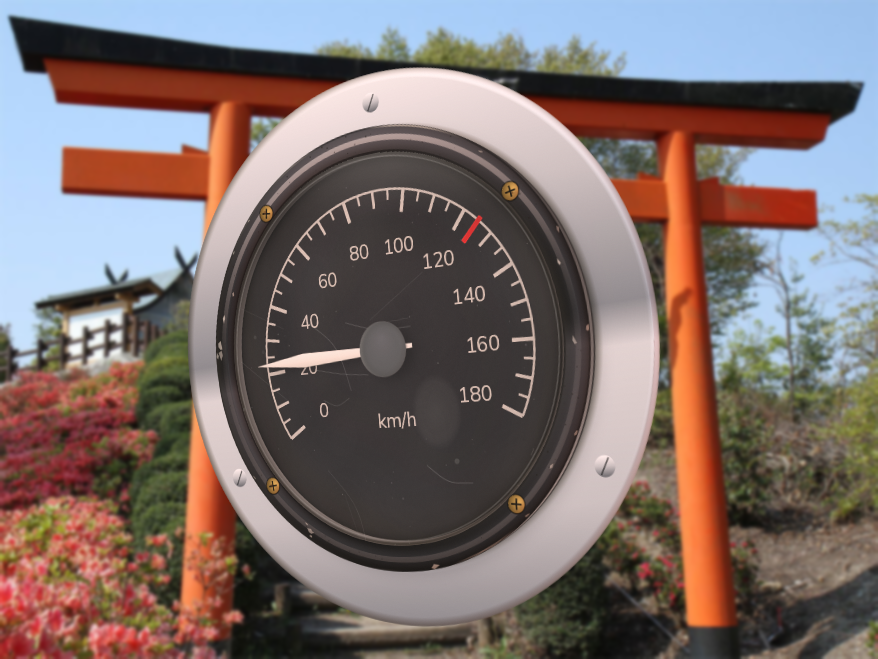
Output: km/h 22.5
